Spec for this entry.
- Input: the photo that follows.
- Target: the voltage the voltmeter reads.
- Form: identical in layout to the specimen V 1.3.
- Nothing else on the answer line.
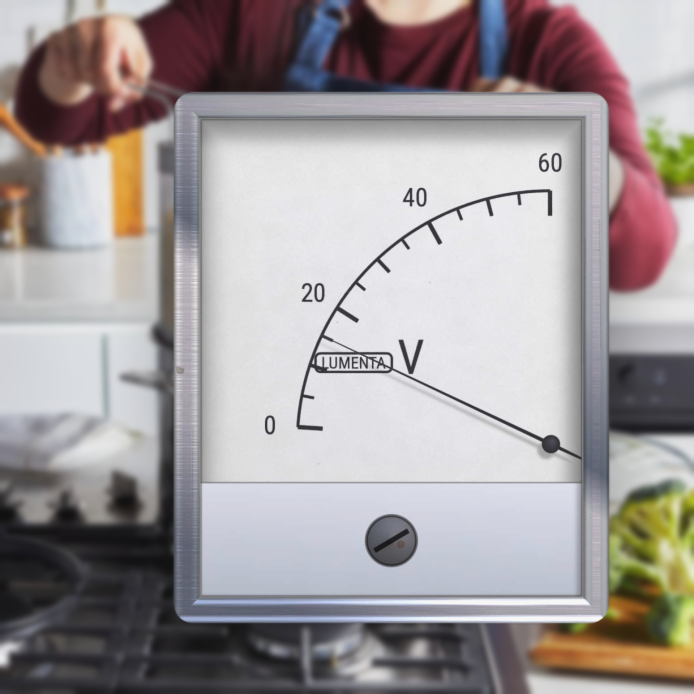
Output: V 15
